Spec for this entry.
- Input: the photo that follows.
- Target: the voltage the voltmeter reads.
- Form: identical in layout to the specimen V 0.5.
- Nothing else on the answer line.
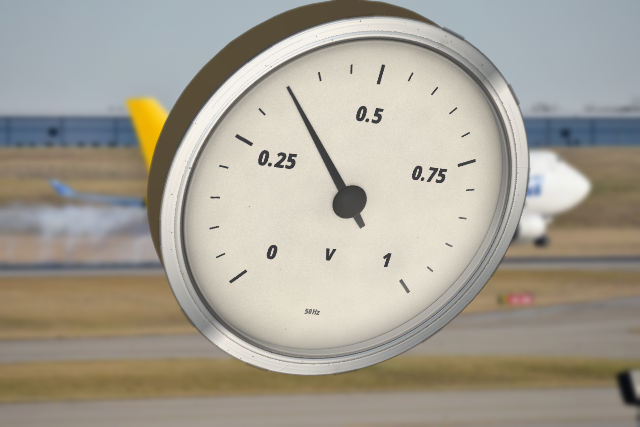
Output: V 0.35
